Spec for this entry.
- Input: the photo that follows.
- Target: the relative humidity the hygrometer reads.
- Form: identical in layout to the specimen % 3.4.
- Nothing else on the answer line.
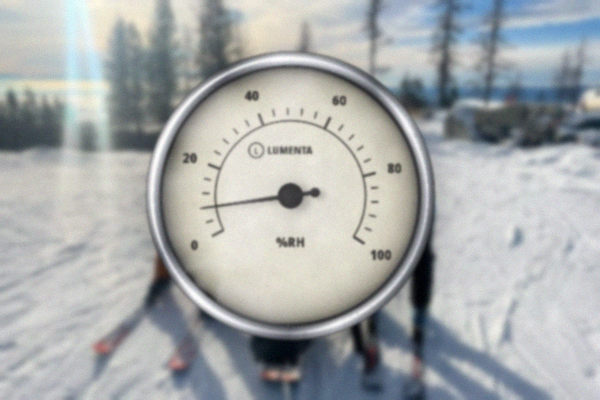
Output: % 8
